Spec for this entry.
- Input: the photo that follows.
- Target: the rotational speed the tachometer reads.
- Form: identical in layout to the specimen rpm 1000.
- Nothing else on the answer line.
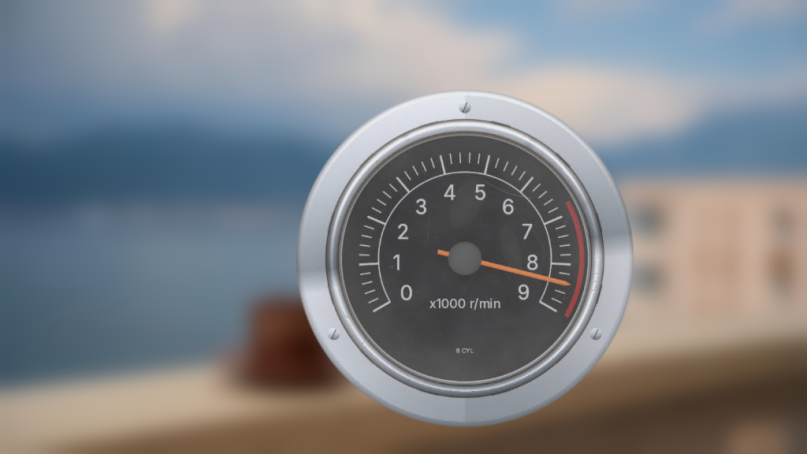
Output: rpm 8400
